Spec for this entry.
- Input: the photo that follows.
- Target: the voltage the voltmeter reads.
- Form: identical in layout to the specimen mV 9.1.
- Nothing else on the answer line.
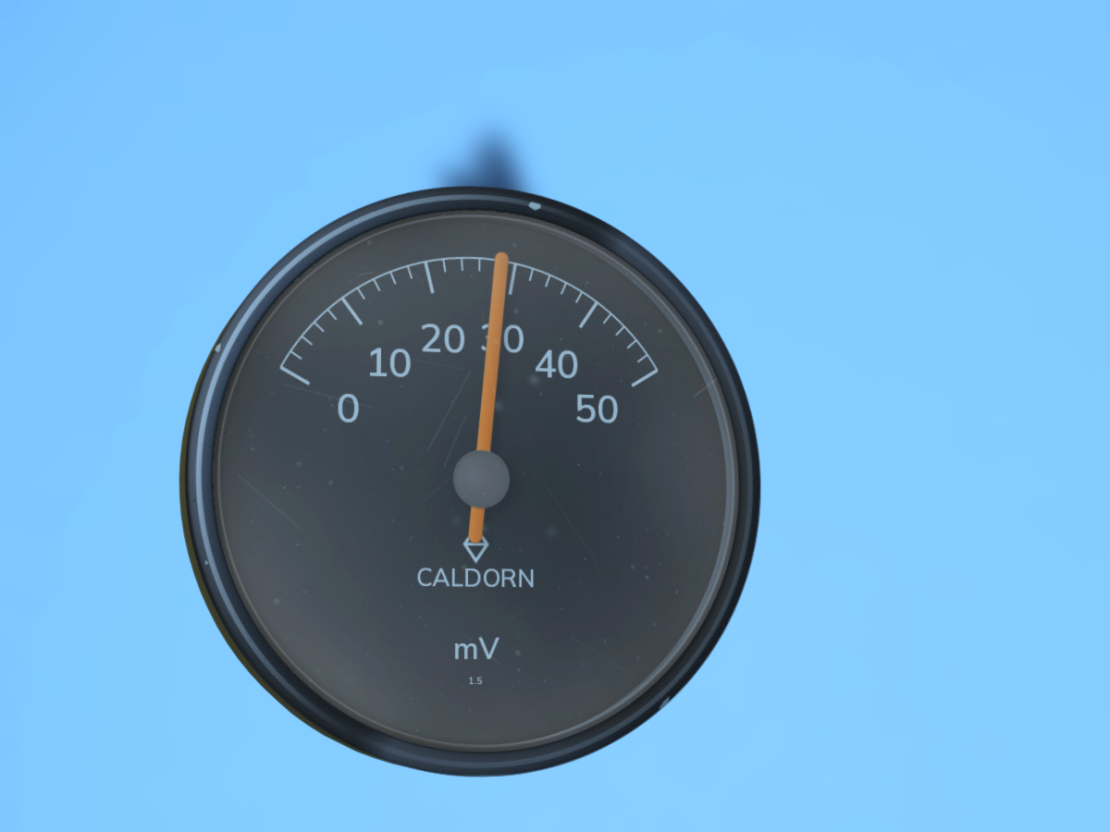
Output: mV 28
